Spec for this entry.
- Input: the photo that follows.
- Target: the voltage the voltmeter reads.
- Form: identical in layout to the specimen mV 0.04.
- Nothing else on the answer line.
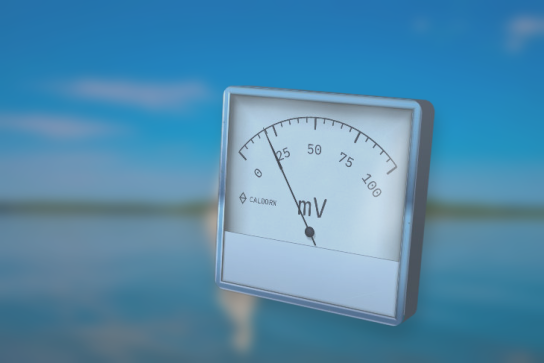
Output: mV 20
